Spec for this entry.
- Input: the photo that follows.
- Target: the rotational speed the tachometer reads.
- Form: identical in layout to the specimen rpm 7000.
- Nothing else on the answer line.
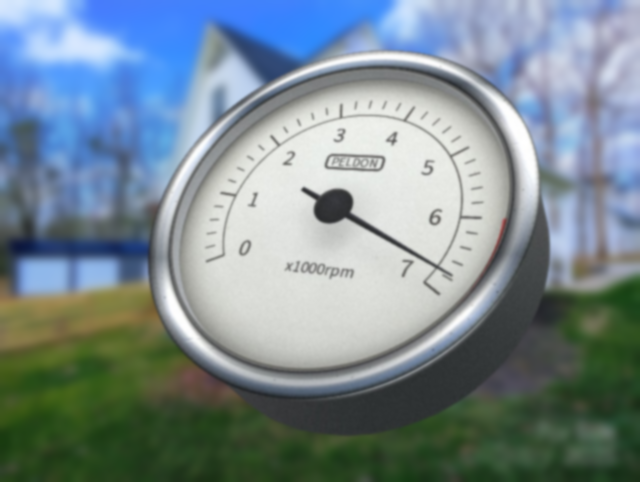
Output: rpm 6800
